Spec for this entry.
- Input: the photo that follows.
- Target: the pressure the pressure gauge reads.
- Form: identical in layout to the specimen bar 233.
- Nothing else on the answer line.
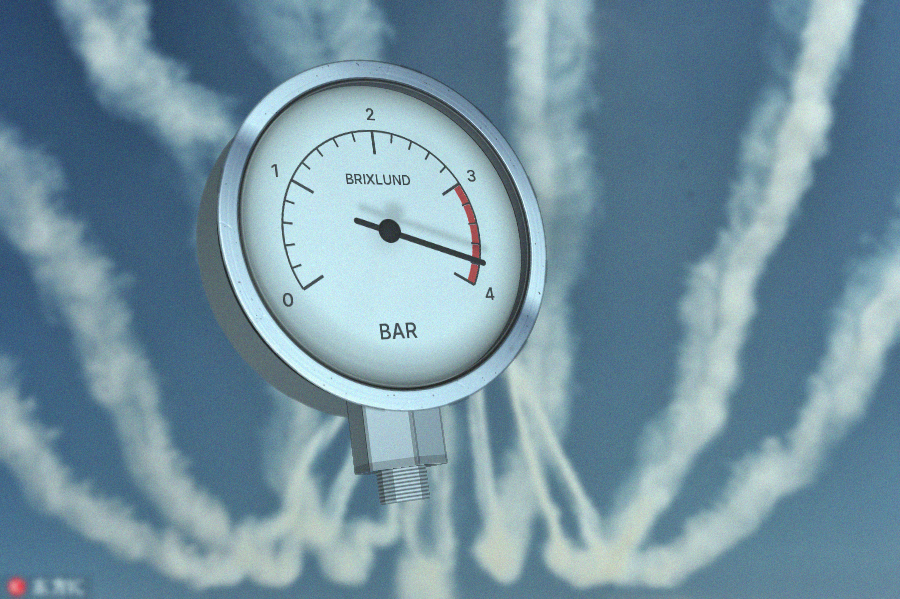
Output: bar 3.8
